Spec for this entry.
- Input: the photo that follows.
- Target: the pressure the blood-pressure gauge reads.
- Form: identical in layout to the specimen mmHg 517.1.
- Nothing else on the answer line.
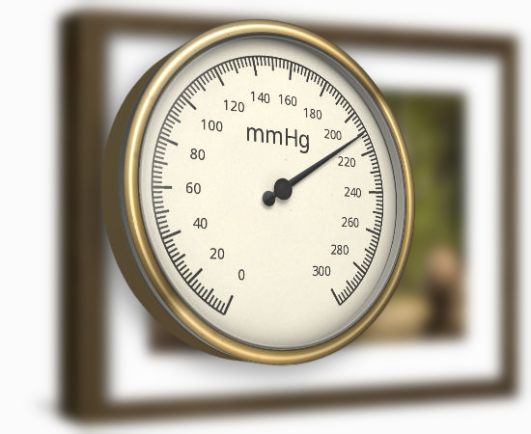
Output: mmHg 210
